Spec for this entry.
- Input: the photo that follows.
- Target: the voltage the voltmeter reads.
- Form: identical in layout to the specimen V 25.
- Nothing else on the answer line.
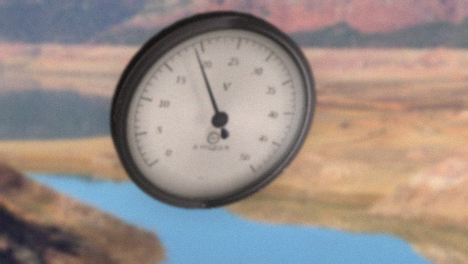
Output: V 19
